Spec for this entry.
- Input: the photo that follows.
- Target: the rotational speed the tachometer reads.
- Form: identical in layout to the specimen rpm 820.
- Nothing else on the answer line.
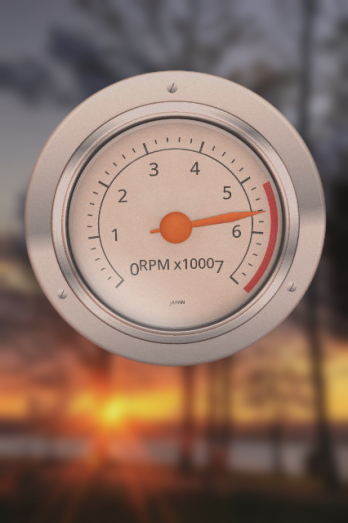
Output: rpm 5600
